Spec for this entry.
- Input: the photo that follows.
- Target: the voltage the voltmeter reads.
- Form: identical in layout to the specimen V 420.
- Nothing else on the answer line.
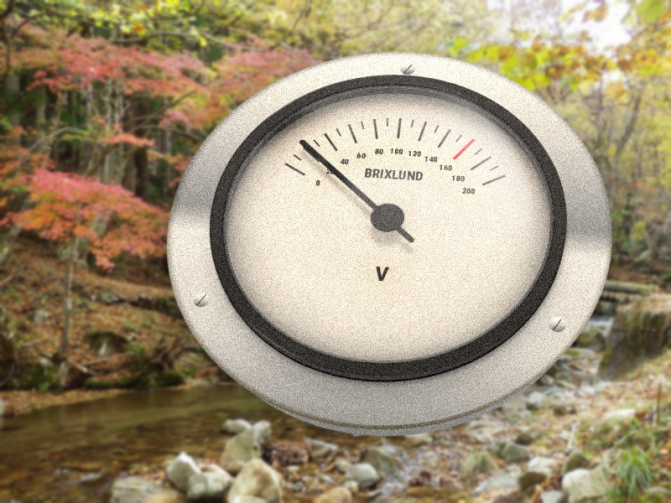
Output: V 20
